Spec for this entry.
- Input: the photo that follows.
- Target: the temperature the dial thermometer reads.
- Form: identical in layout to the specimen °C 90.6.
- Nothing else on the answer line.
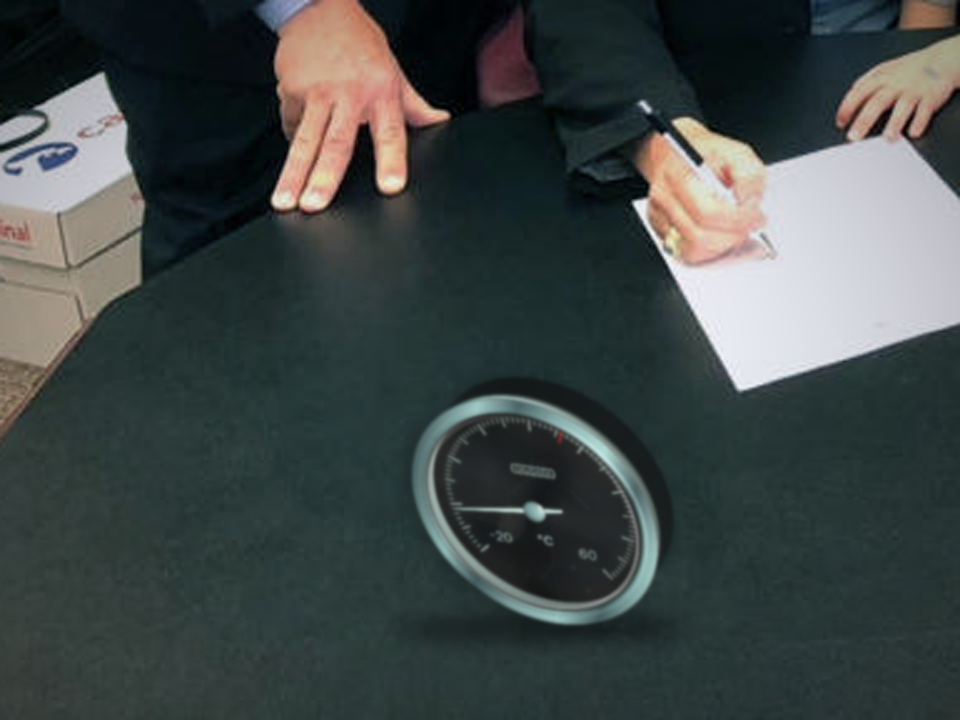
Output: °C -10
